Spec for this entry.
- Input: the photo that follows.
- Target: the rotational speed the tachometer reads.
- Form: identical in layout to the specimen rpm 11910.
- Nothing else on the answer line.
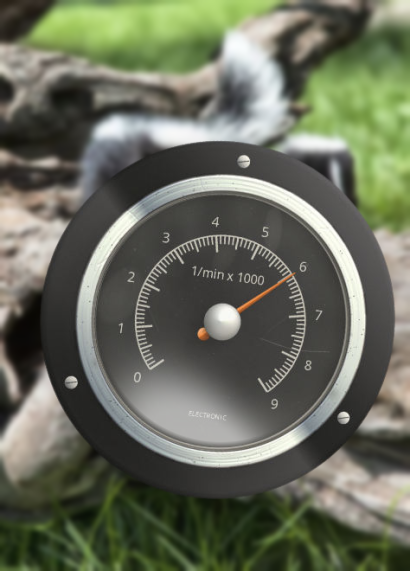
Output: rpm 6000
